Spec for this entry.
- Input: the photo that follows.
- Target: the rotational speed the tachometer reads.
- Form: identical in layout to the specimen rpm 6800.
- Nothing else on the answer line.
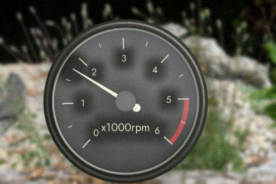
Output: rpm 1750
